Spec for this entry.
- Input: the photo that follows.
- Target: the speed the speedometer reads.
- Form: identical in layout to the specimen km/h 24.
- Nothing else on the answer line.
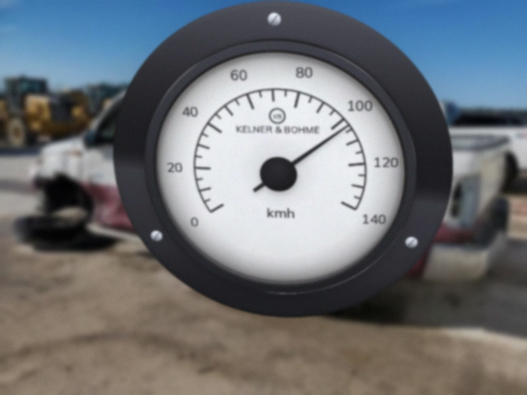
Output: km/h 102.5
